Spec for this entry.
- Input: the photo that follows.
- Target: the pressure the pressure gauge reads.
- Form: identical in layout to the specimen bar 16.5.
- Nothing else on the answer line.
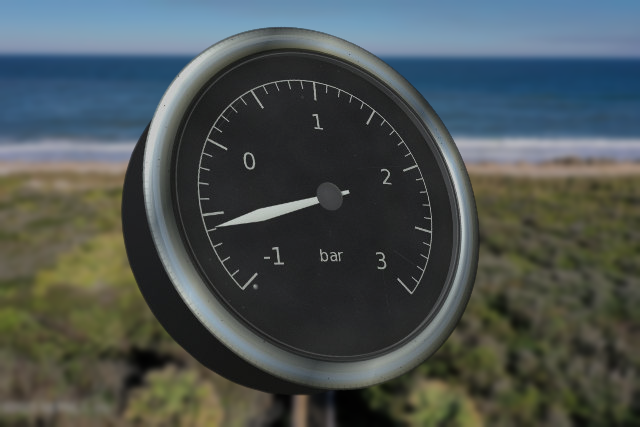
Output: bar -0.6
